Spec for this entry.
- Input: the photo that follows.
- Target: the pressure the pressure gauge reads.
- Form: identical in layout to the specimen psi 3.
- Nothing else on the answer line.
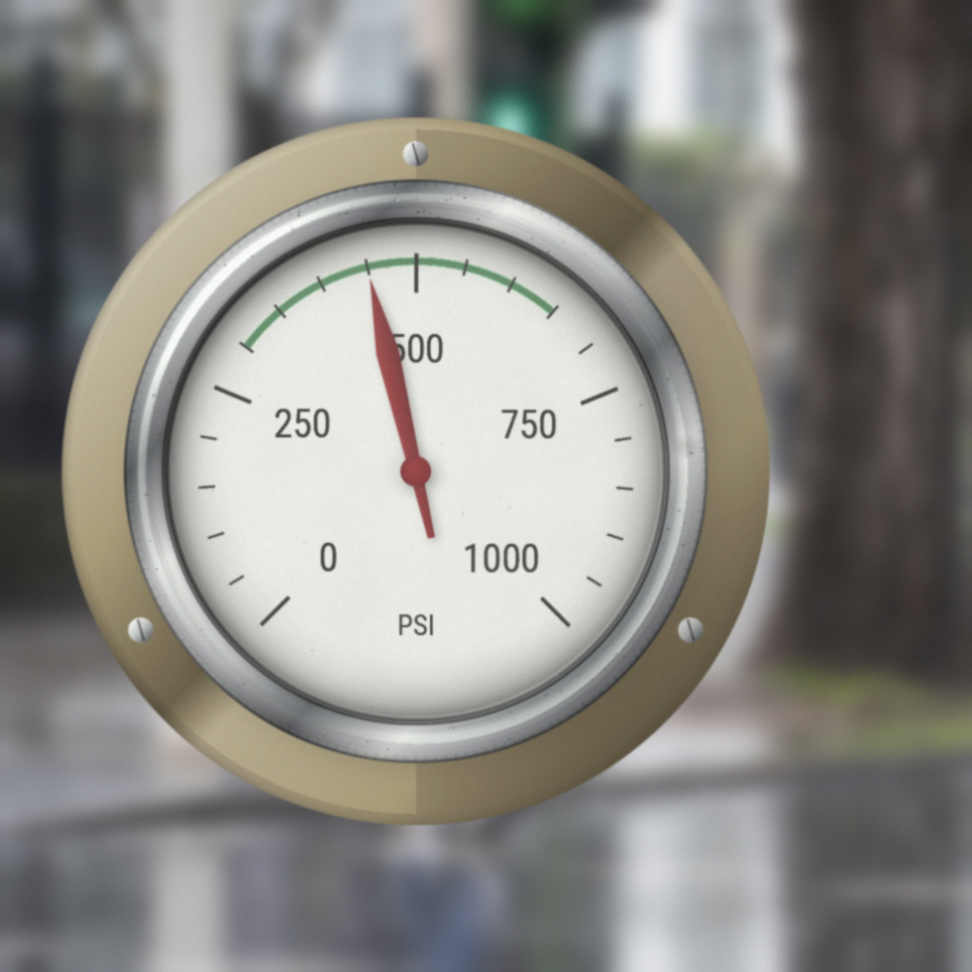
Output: psi 450
